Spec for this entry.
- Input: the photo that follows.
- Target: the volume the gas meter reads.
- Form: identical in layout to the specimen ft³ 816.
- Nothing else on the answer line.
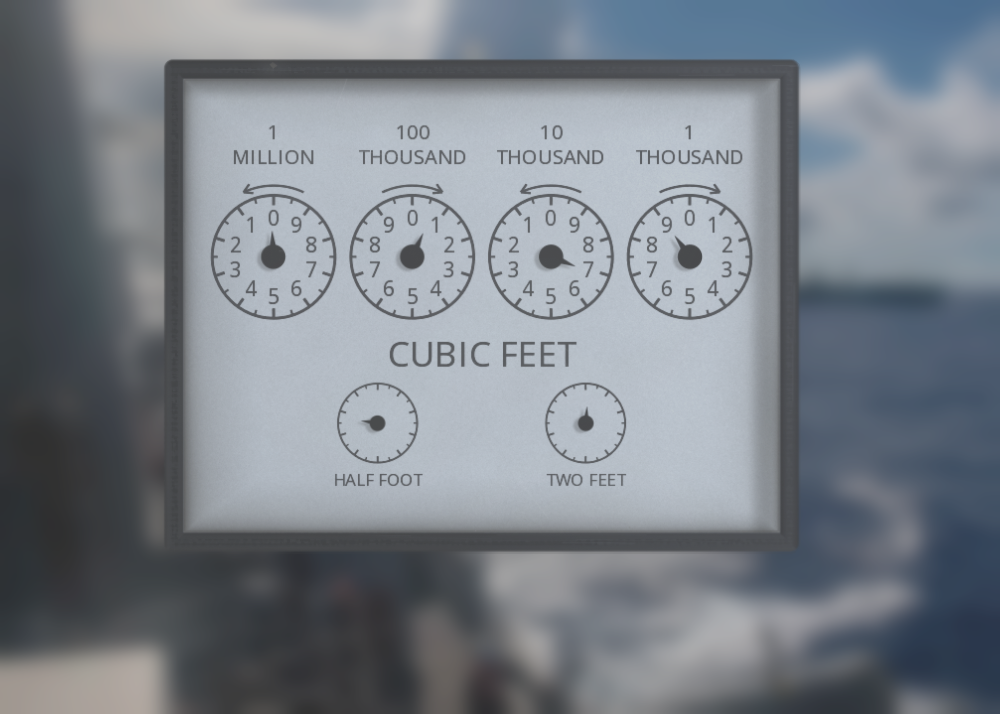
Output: ft³ 6900
